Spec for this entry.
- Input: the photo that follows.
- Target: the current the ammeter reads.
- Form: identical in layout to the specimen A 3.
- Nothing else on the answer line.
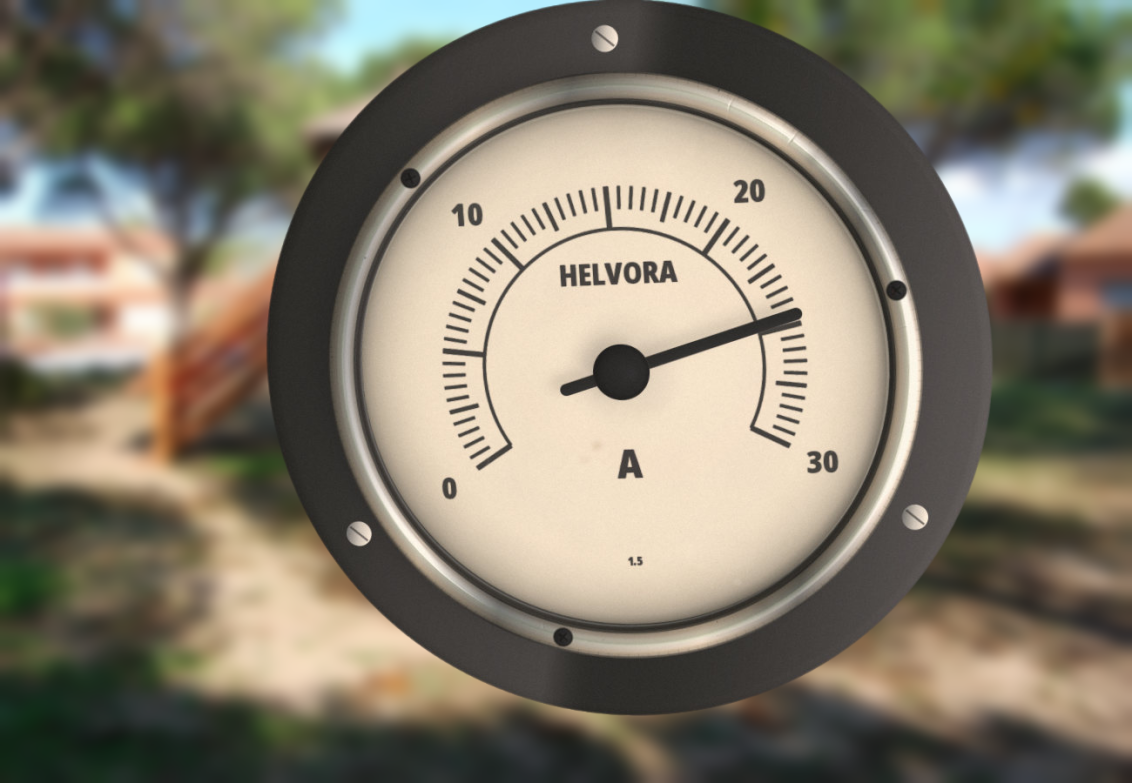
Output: A 24.5
